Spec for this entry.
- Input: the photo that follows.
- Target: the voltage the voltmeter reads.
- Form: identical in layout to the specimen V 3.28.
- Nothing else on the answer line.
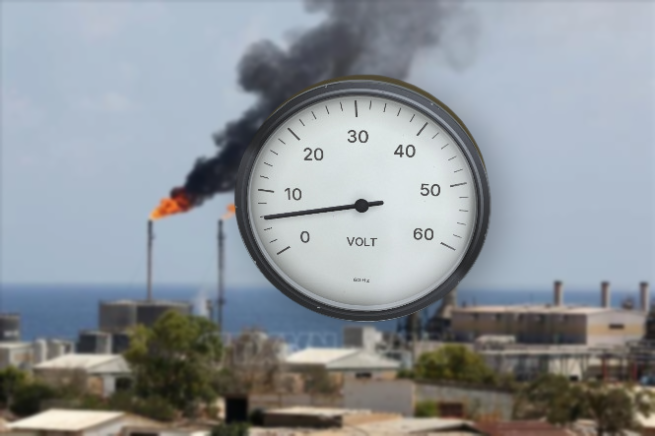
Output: V 6
